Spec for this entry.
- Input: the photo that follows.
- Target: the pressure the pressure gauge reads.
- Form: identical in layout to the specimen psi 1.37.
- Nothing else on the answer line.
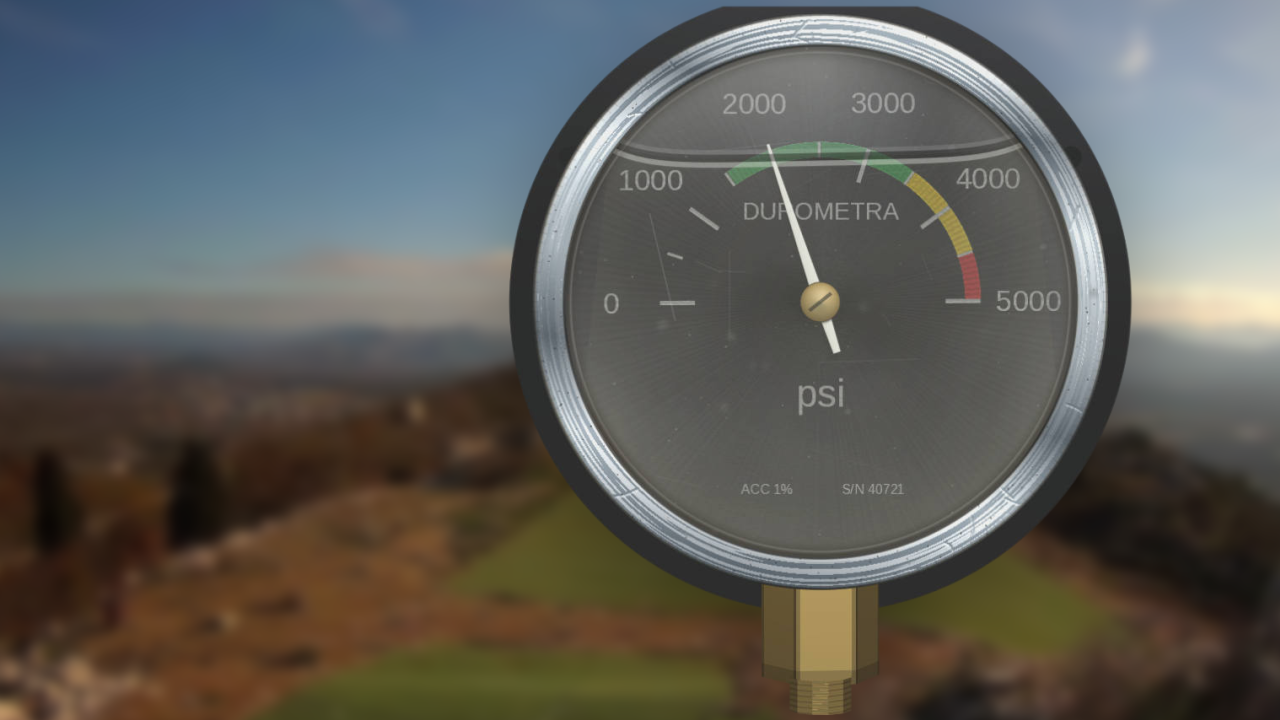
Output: psi 2000
